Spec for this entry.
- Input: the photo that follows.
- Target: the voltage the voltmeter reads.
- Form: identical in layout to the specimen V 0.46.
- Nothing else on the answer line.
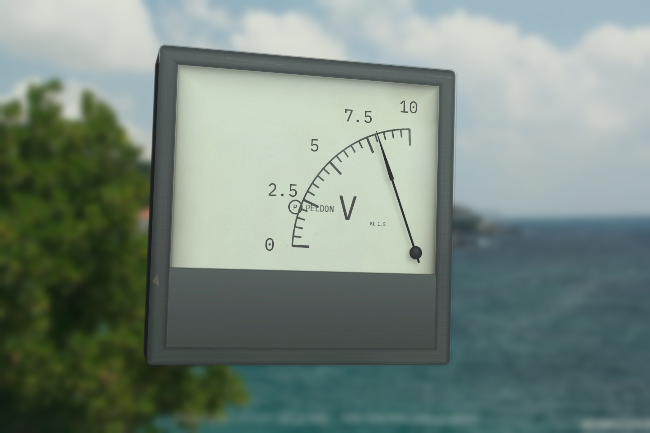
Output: V 8
